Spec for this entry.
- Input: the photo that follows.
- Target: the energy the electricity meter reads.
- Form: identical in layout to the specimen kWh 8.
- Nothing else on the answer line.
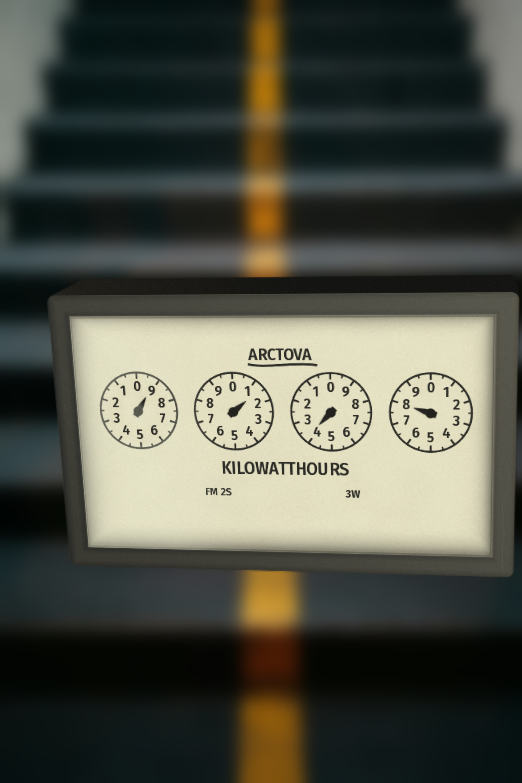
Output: kWh 9138
